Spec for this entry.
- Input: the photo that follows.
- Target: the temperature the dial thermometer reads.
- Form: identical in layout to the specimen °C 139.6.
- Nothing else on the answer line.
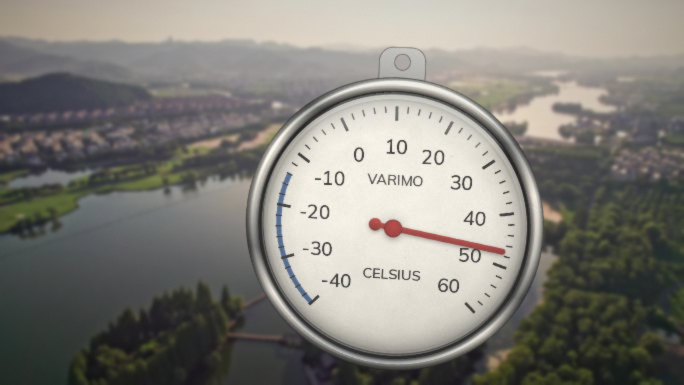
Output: °C 47
